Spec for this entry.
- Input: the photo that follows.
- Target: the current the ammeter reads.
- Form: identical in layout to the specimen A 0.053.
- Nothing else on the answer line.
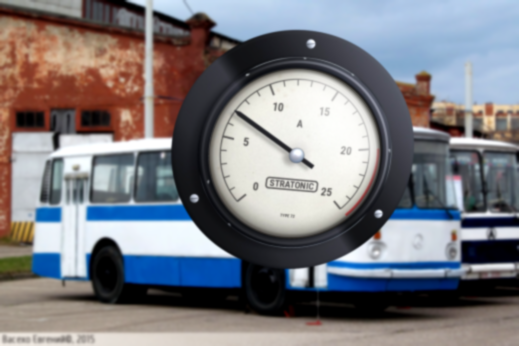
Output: A 7
